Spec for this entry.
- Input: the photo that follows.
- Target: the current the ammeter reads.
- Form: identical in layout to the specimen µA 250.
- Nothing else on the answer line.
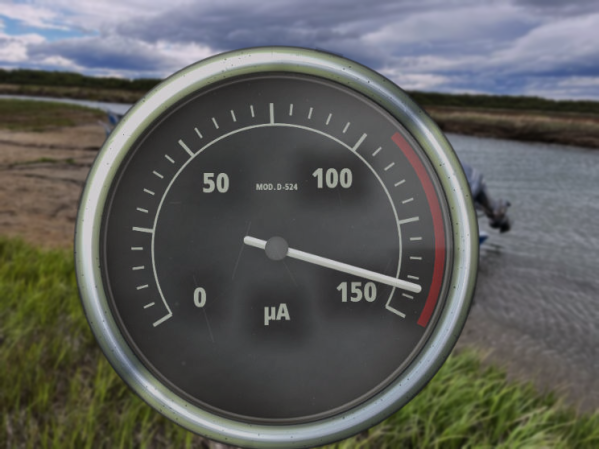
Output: µA 142.5
